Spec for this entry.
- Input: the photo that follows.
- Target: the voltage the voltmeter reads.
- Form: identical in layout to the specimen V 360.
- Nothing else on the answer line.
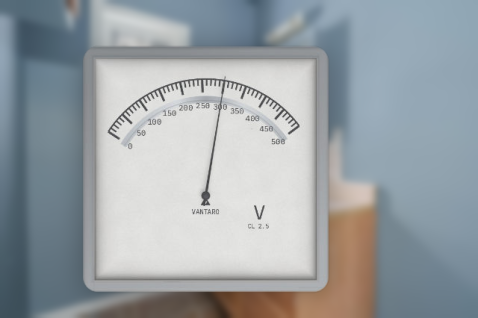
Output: V 300
